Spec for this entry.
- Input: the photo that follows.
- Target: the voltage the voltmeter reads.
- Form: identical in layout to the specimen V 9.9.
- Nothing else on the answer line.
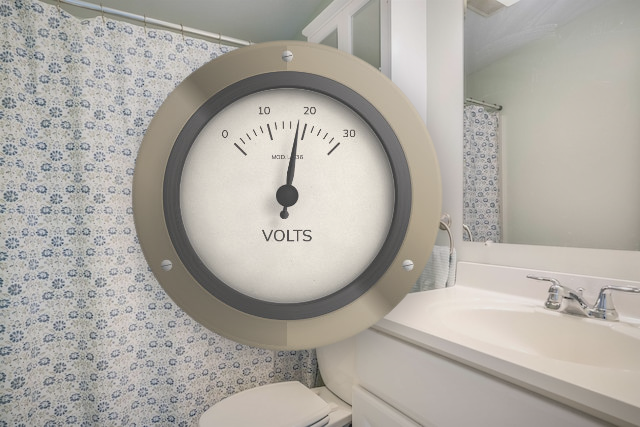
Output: V 18
